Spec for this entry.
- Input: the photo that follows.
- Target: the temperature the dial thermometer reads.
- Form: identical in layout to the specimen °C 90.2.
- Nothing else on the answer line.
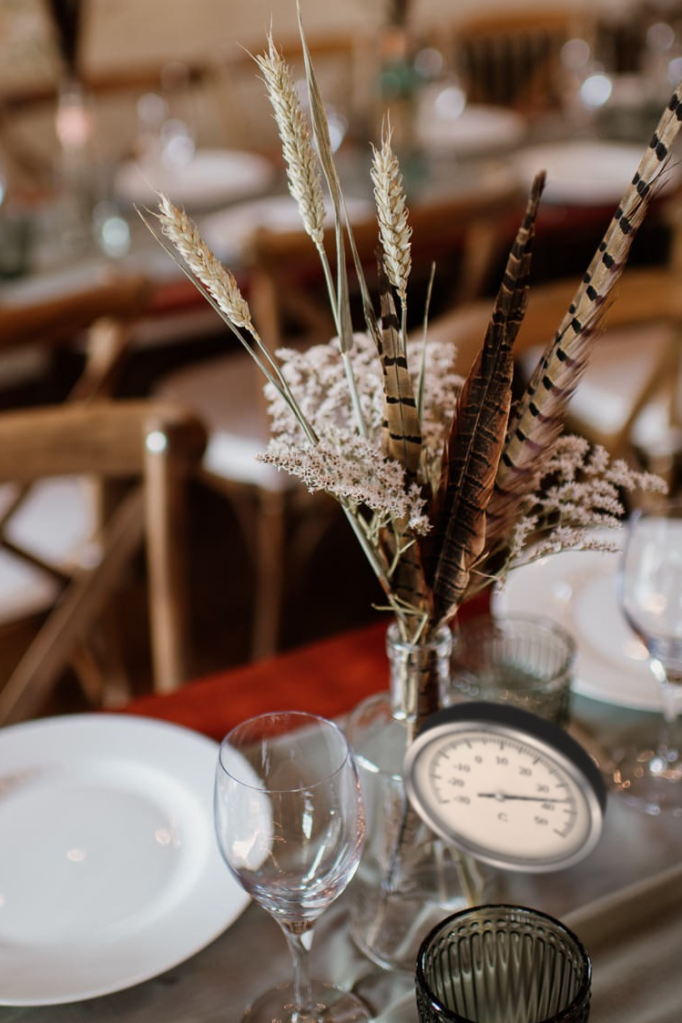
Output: °C 35
